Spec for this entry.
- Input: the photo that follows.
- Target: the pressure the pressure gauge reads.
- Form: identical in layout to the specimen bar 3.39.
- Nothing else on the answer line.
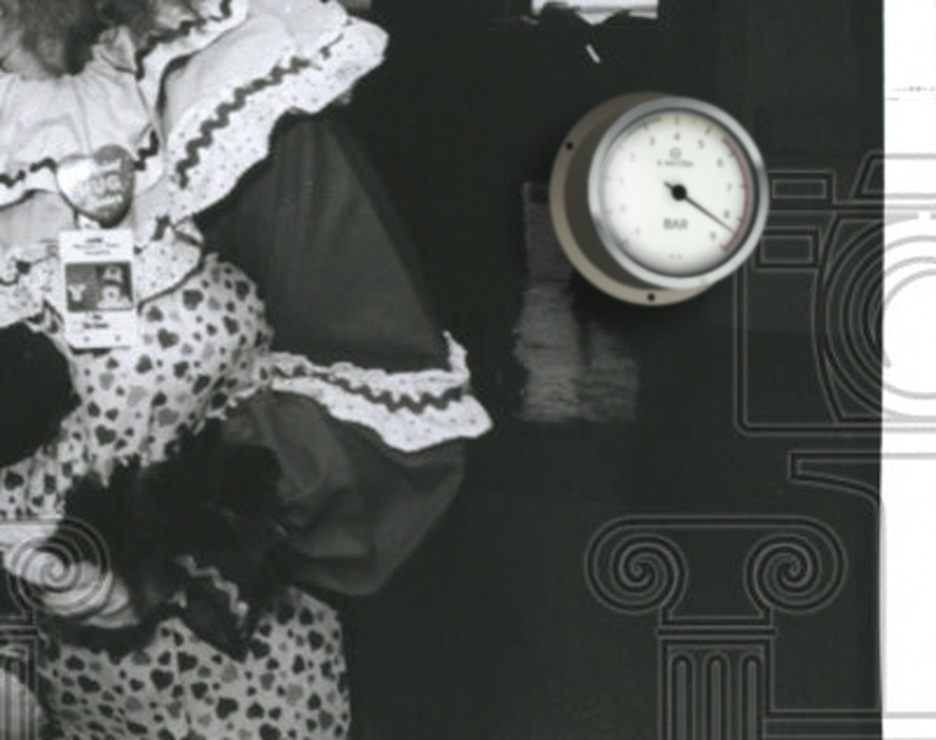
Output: bar 8.5
